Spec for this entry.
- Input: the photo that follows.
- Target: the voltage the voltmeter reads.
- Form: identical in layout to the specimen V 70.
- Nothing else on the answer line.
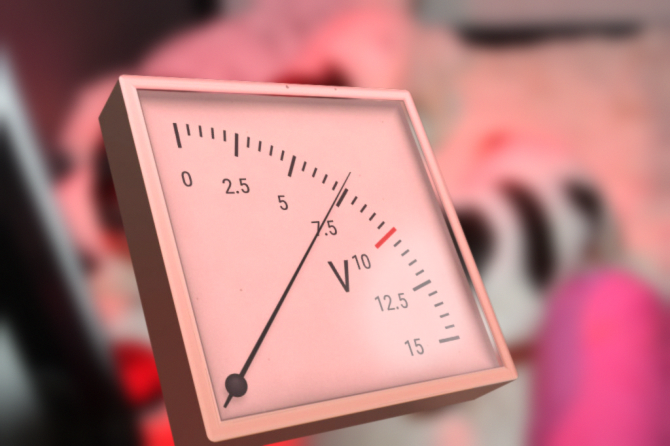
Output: V 7.25
